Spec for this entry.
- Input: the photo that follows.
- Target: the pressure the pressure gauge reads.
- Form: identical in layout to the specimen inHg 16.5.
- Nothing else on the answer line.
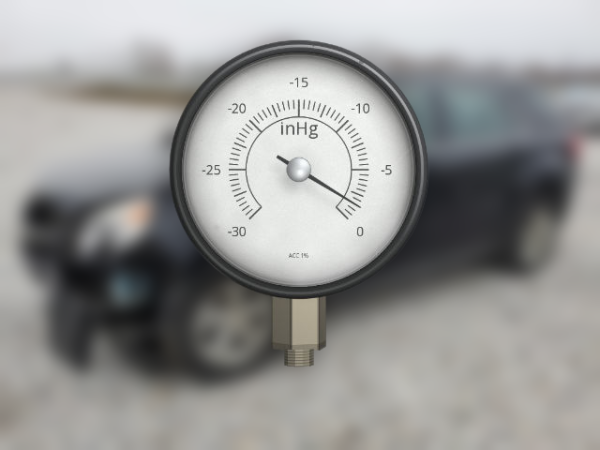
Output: inHg -1.5
